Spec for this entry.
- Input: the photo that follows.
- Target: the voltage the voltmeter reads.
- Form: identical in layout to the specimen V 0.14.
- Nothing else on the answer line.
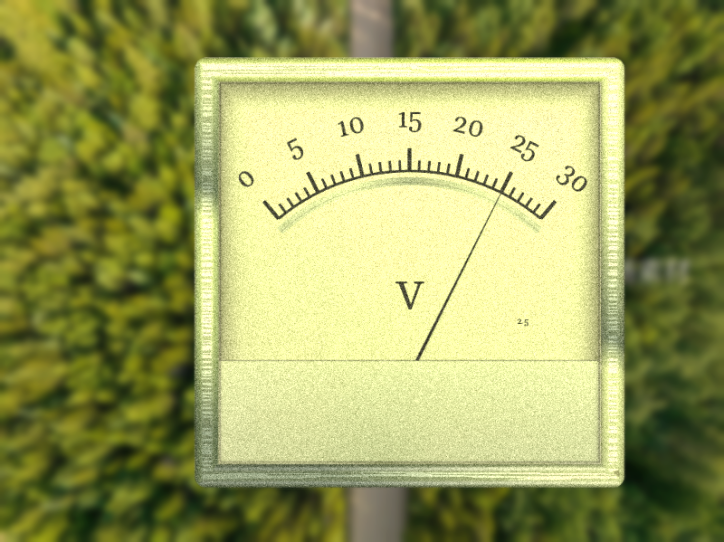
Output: V 25
